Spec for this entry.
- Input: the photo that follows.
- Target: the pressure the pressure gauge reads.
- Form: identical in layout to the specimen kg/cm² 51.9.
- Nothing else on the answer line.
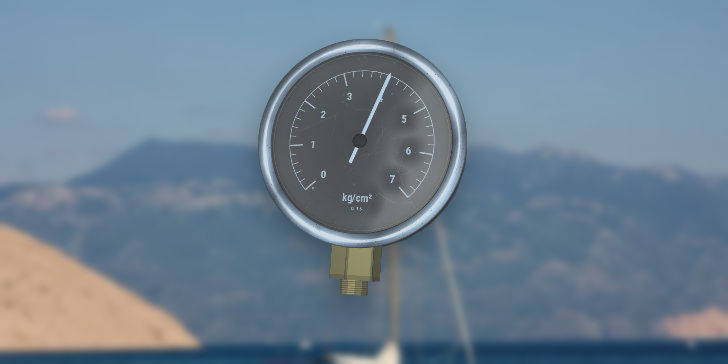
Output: kg/cm² 4
